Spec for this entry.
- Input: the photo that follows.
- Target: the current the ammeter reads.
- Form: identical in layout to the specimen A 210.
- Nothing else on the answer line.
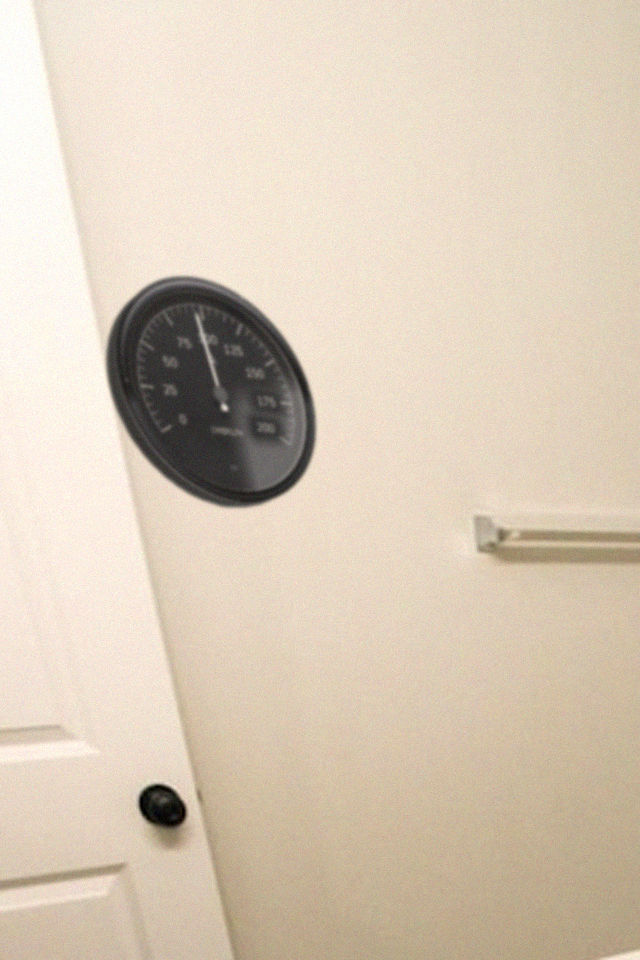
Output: A 95
